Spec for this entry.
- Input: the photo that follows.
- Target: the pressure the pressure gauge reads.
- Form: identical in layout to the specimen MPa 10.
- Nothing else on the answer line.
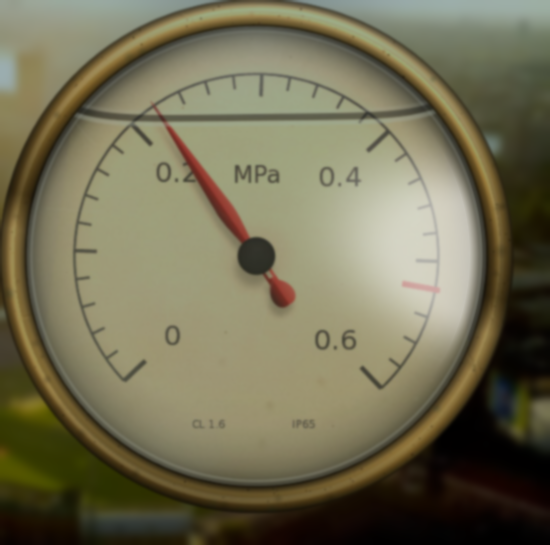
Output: MPa 0.22
